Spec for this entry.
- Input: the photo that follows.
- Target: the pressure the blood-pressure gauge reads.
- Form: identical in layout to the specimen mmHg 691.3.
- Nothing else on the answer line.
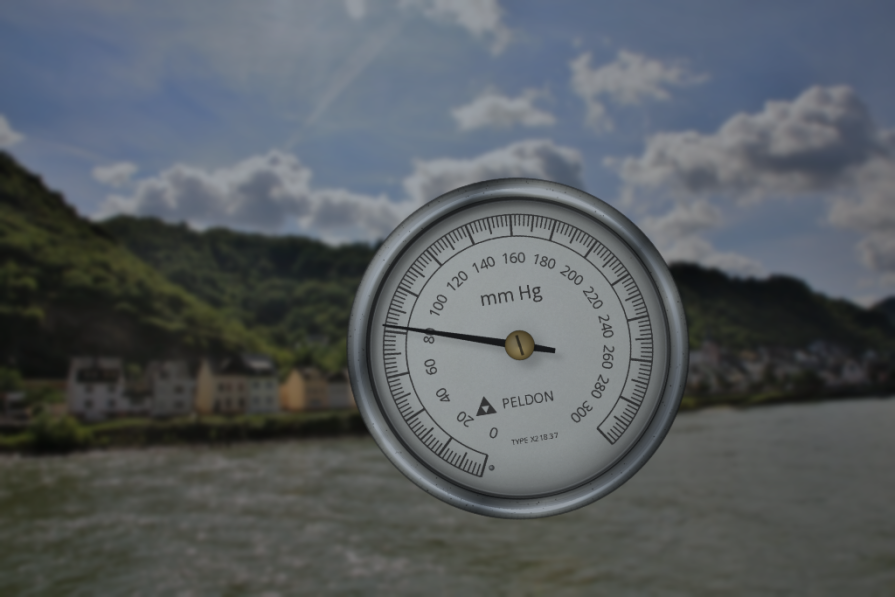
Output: mmHg 82
